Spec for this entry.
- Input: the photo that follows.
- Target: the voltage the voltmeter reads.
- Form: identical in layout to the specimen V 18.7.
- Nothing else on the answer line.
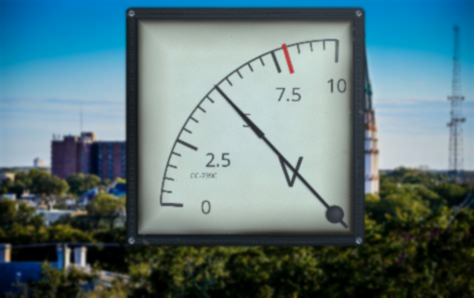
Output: V 5
